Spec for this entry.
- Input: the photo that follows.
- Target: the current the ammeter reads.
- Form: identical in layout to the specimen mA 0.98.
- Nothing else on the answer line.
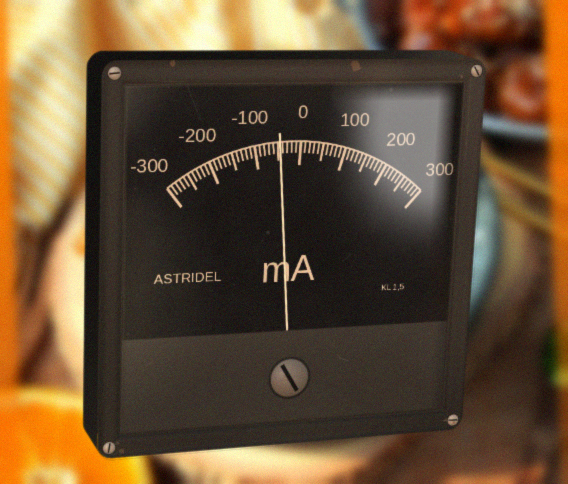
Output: mA -50
